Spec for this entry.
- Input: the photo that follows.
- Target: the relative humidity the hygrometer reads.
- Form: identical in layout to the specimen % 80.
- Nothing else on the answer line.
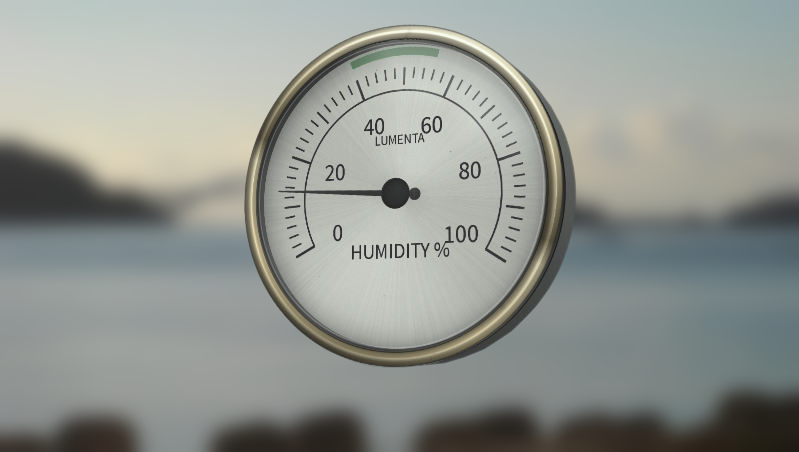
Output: % 13
